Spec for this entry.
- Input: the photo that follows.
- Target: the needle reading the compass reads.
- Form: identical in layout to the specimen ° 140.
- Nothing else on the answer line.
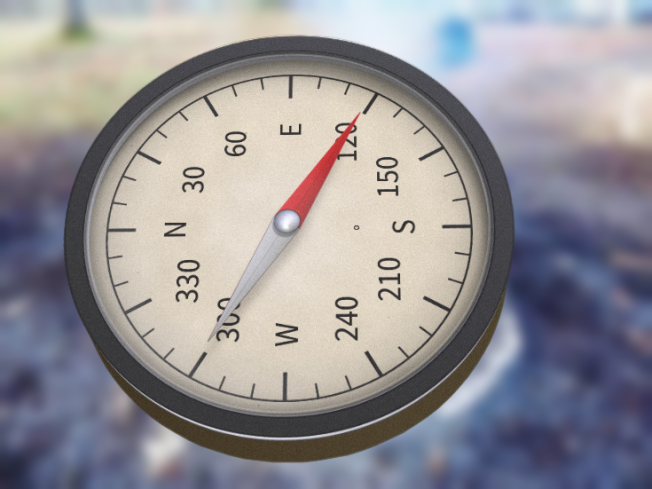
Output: ° 120
